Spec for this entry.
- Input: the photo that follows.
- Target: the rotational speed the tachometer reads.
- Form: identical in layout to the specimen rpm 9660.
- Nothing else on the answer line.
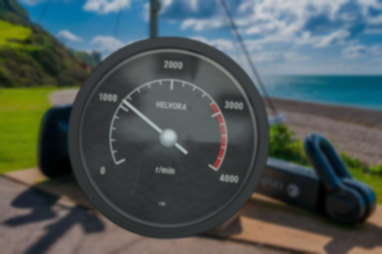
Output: rpm 1100
